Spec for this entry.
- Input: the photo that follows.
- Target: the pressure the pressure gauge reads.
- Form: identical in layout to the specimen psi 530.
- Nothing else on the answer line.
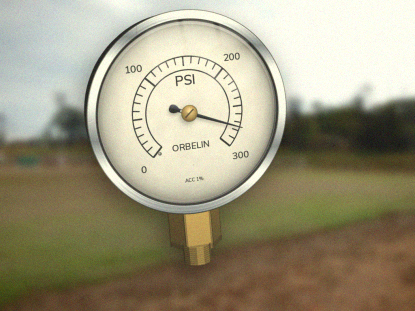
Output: psi 275
